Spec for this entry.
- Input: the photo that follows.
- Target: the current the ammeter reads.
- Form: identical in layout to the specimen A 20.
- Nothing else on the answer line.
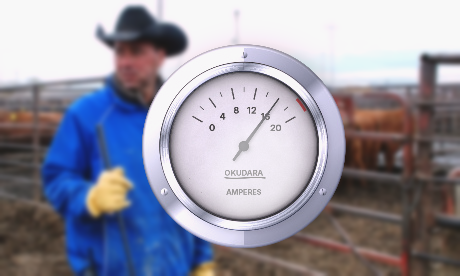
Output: A 16
